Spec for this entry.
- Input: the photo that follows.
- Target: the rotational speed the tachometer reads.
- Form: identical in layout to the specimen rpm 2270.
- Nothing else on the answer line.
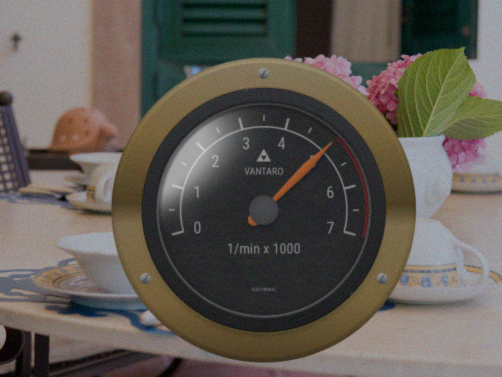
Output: rpm 5000
